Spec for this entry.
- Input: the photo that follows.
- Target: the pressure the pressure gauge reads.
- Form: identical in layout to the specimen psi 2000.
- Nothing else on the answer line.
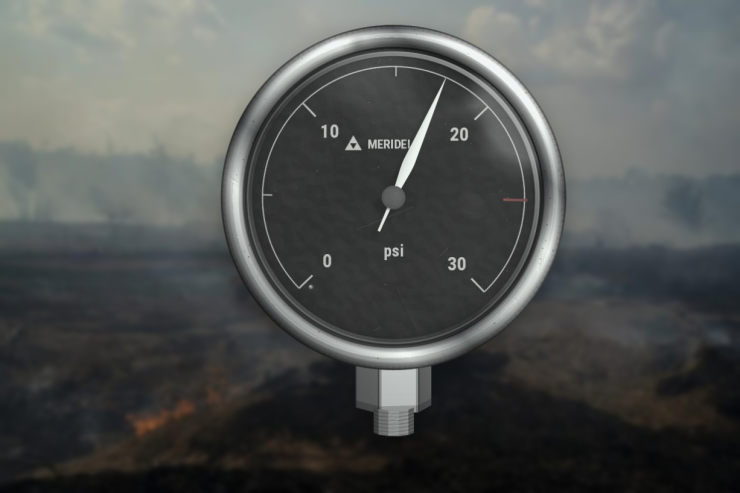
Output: psi 17.5
